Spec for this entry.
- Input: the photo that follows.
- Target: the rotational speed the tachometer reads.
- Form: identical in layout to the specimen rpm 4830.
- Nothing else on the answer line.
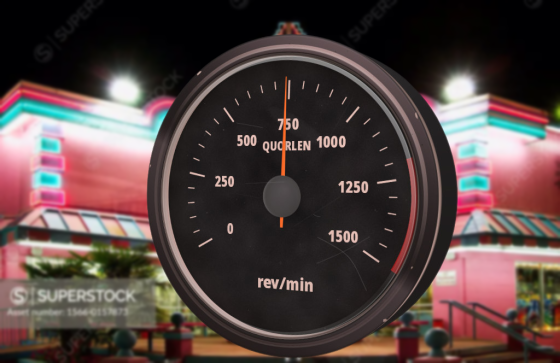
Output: rpm 750
